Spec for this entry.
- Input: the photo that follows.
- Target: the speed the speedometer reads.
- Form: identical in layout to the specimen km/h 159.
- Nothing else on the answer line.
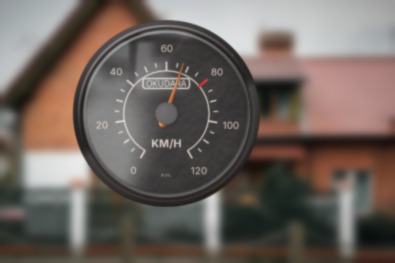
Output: km/h 67.5
